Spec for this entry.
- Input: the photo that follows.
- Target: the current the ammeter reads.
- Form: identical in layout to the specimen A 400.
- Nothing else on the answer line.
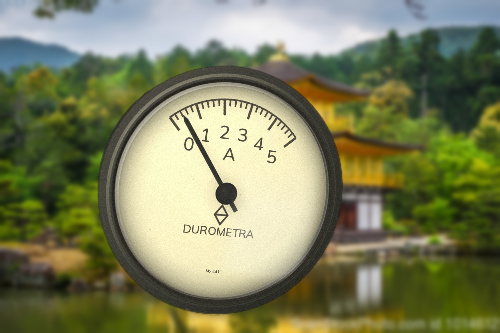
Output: A 0.4
